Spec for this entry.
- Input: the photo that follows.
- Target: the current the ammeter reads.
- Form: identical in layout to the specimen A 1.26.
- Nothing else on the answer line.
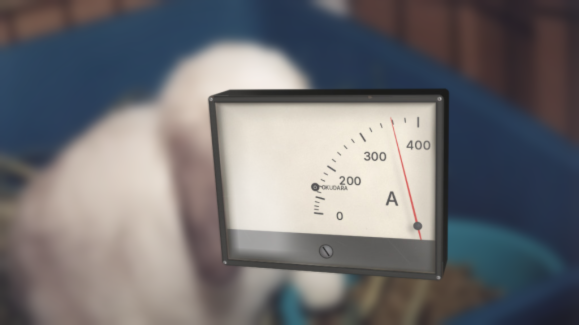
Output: A 360
